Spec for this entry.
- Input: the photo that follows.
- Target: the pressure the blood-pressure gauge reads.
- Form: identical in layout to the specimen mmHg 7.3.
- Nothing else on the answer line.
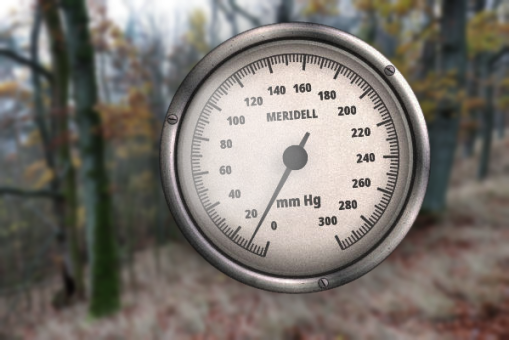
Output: mmHg 10
